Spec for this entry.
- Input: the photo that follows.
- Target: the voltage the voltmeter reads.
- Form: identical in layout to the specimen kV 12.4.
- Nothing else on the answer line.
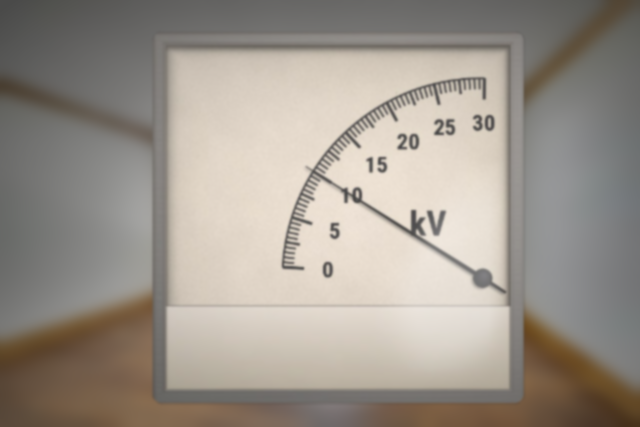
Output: kV 10
